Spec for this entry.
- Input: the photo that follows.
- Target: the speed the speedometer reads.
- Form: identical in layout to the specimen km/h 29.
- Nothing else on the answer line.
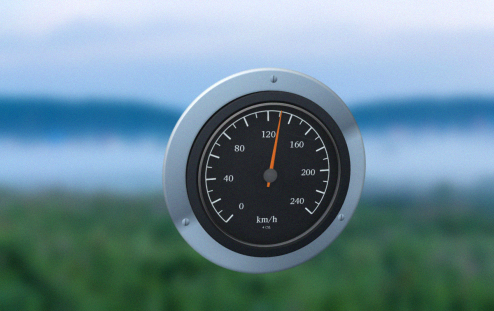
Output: km/h 130
